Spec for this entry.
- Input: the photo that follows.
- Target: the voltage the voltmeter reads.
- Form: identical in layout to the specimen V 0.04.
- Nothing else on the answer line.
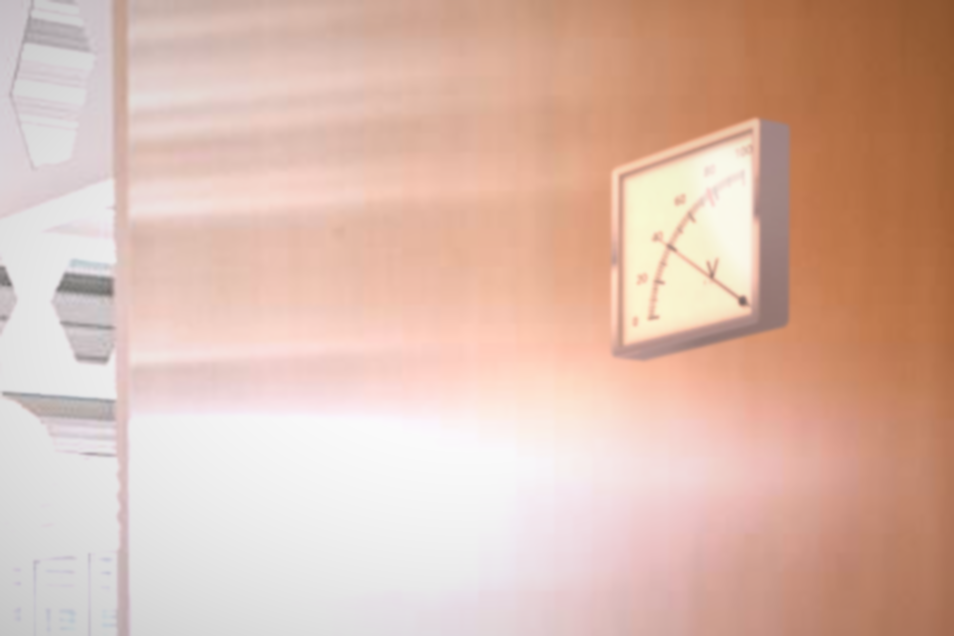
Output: V 40
